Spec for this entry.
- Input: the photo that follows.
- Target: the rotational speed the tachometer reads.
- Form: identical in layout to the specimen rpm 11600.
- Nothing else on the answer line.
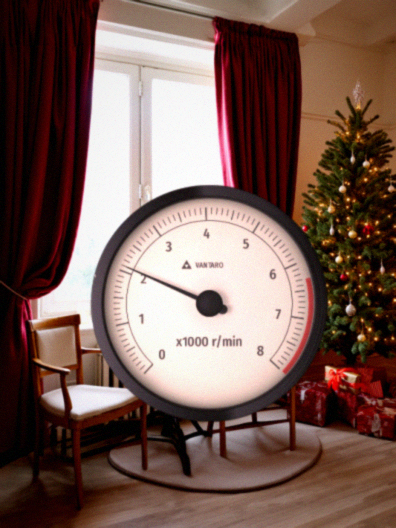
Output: rpm 2100
